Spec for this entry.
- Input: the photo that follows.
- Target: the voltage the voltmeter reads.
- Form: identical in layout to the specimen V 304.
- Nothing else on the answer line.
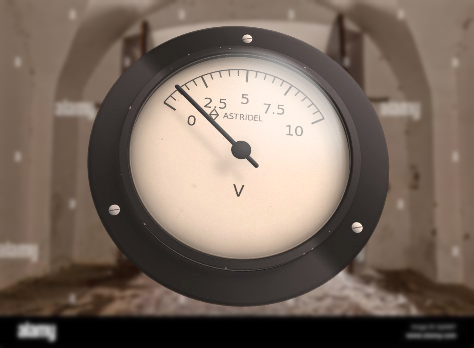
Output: V 1
